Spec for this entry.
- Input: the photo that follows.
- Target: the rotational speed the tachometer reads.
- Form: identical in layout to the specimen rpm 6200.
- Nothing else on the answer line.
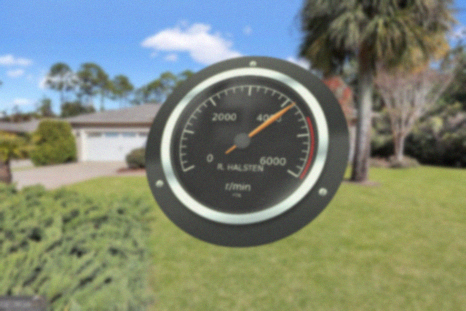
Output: rpm 4200
